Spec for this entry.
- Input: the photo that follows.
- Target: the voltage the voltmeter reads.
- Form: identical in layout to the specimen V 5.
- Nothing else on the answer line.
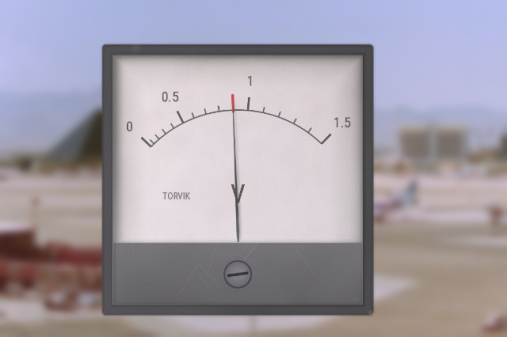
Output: V 0.9
